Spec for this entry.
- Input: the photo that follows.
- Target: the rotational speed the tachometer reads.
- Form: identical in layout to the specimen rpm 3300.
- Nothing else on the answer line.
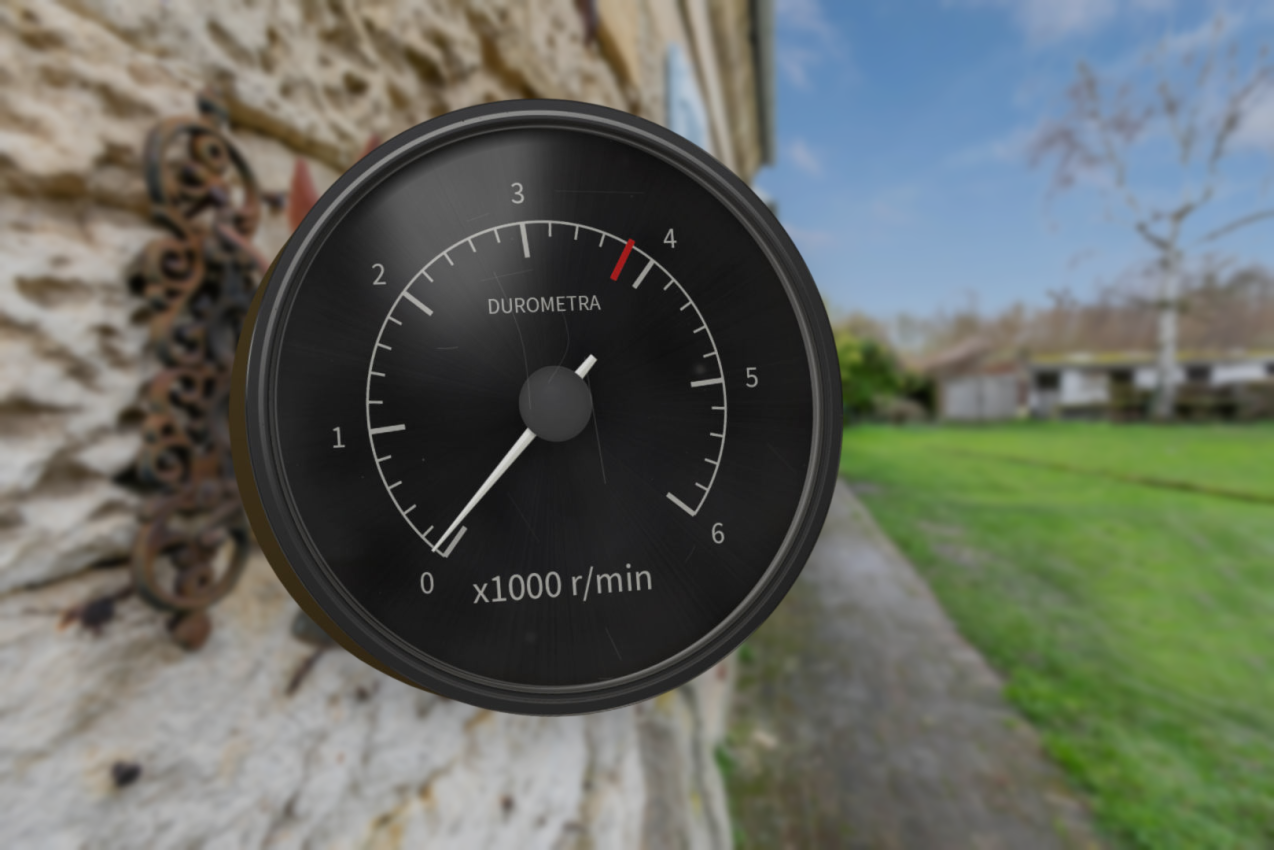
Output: rpm 100
